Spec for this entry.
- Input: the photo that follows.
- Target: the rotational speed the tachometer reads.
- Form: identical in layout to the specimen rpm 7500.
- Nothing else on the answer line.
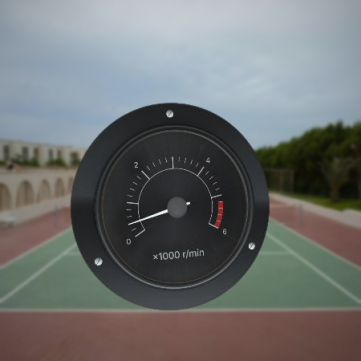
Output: rpm 400
